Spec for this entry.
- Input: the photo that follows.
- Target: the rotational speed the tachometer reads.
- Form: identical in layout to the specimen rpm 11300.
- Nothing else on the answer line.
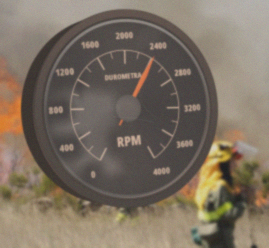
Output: rpm 2400
